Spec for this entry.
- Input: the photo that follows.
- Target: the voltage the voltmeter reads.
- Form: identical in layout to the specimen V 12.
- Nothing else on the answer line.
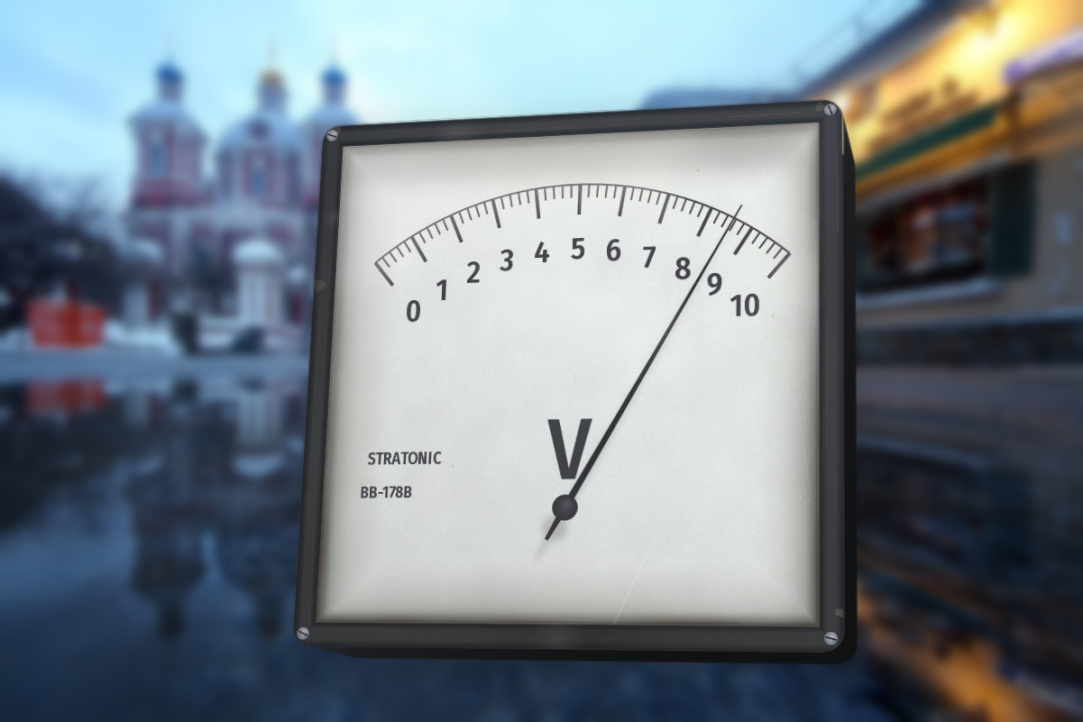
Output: V 8.6
